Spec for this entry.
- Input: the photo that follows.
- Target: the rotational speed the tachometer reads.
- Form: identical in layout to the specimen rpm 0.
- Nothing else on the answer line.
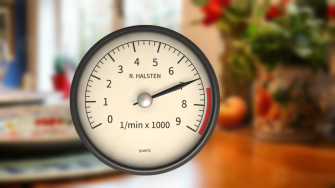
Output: rpm 7000
